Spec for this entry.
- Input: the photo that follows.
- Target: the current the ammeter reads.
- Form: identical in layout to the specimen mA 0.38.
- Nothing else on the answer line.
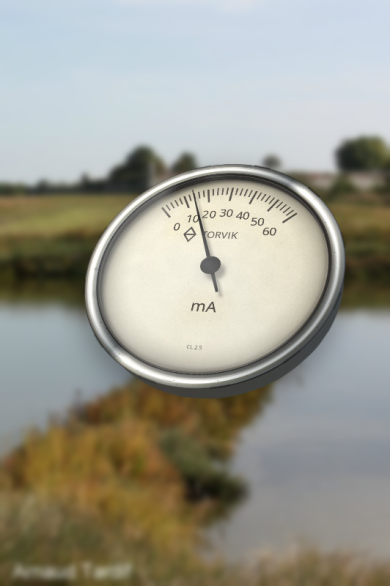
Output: mA 14
